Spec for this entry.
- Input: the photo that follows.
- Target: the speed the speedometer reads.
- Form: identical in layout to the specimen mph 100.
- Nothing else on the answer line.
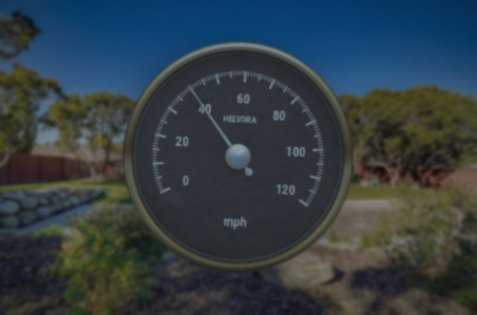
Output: mph 40
